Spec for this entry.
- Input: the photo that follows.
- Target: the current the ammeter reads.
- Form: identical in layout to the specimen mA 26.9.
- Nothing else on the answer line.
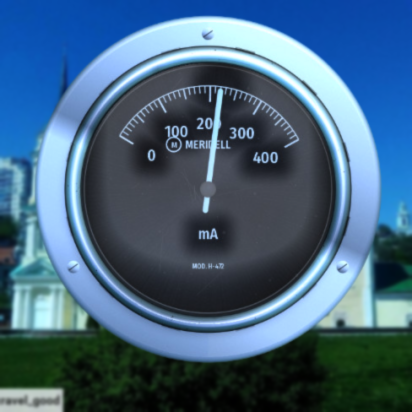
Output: mA 220
